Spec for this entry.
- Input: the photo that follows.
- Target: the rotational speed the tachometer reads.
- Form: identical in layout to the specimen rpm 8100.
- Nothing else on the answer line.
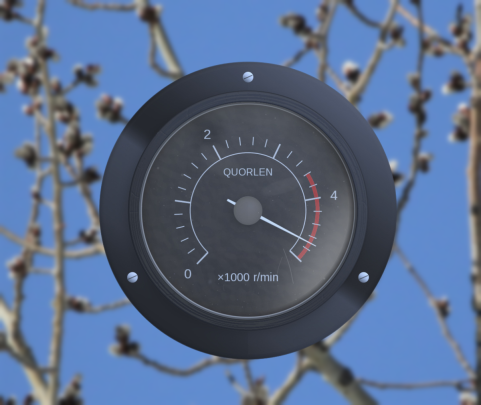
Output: rpm 4700
